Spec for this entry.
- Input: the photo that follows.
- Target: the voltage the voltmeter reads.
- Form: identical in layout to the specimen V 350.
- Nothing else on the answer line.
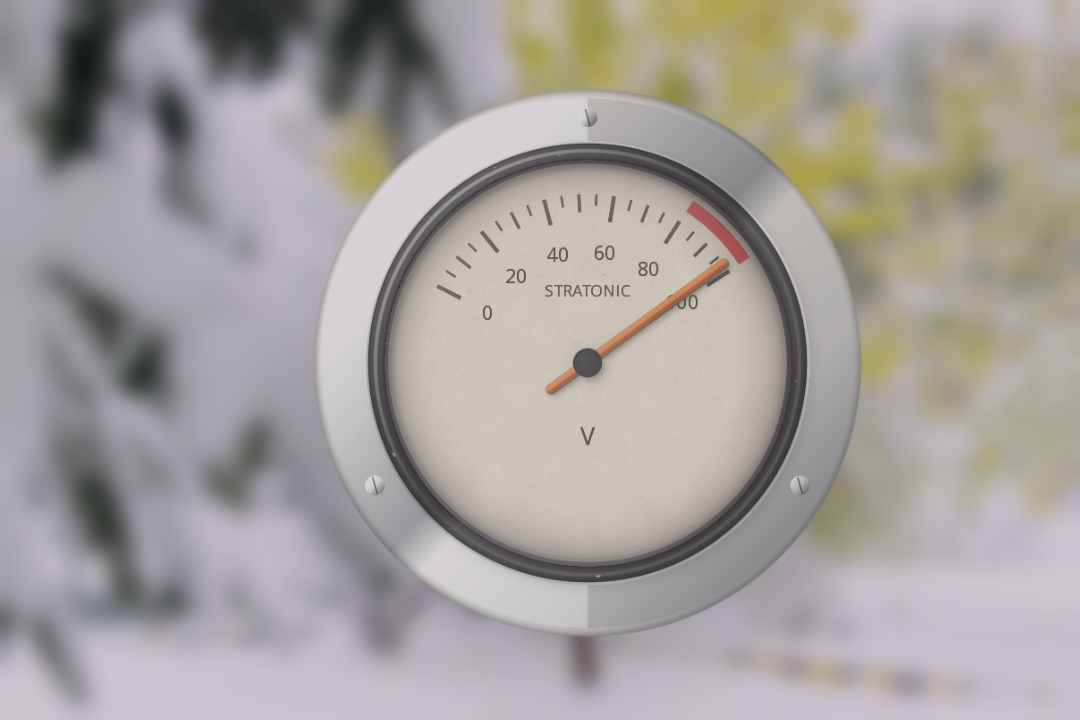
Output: V 97.5
